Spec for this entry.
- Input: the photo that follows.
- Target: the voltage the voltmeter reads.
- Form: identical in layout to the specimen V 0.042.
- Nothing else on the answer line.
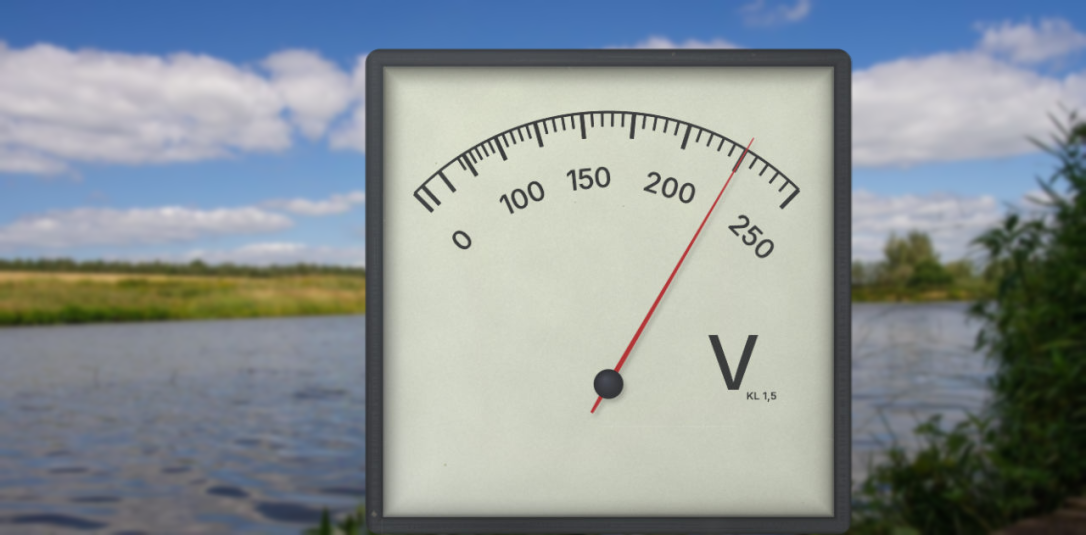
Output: V 225
